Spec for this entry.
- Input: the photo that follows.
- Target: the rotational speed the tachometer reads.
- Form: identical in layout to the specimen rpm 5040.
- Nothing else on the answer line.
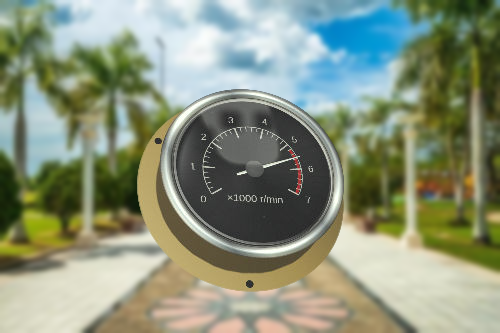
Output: rpm 5600
